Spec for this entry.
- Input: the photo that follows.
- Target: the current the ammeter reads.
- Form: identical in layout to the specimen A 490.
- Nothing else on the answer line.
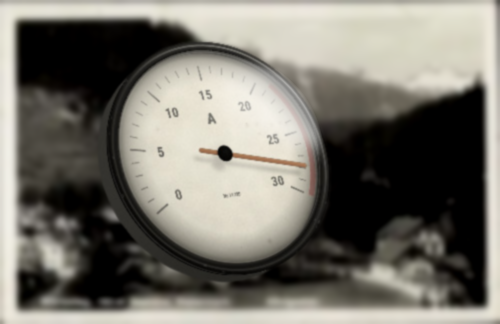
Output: A 28
